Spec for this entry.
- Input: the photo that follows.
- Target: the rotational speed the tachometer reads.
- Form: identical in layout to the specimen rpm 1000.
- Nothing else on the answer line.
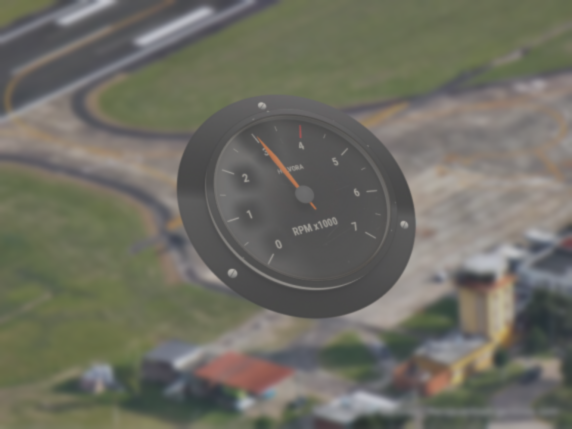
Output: rpm 3000
